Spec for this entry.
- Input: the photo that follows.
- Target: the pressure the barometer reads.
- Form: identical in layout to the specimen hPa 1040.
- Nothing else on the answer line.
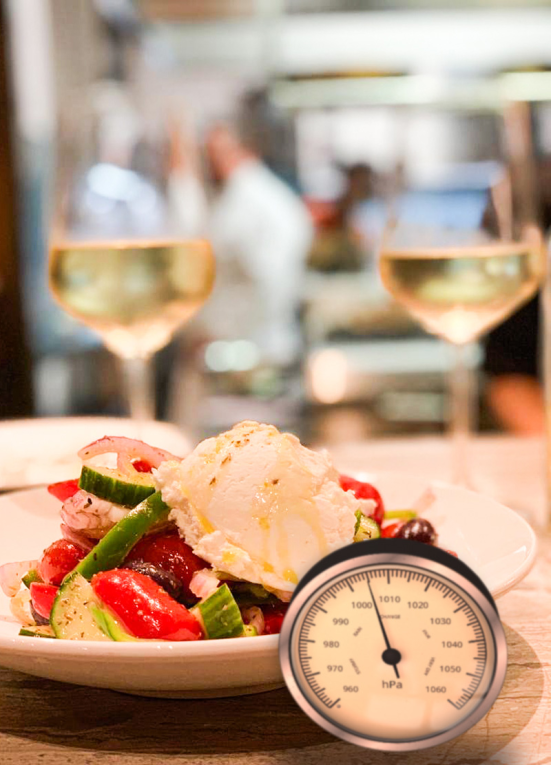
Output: hPa 1005
